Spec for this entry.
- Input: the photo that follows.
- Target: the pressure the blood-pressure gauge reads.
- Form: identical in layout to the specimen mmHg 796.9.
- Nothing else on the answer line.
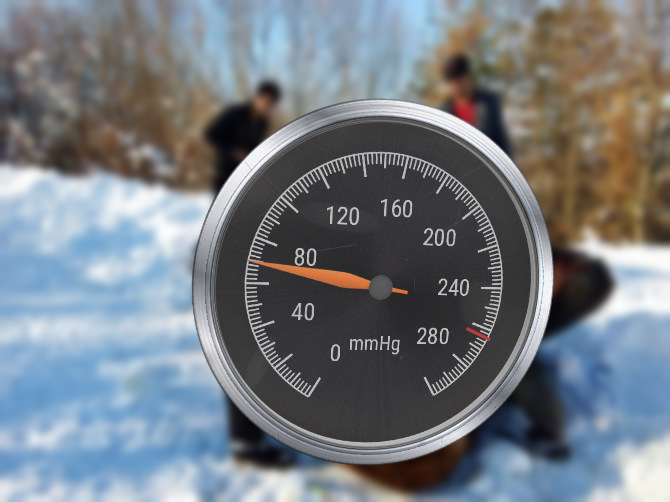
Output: mmHg 70
